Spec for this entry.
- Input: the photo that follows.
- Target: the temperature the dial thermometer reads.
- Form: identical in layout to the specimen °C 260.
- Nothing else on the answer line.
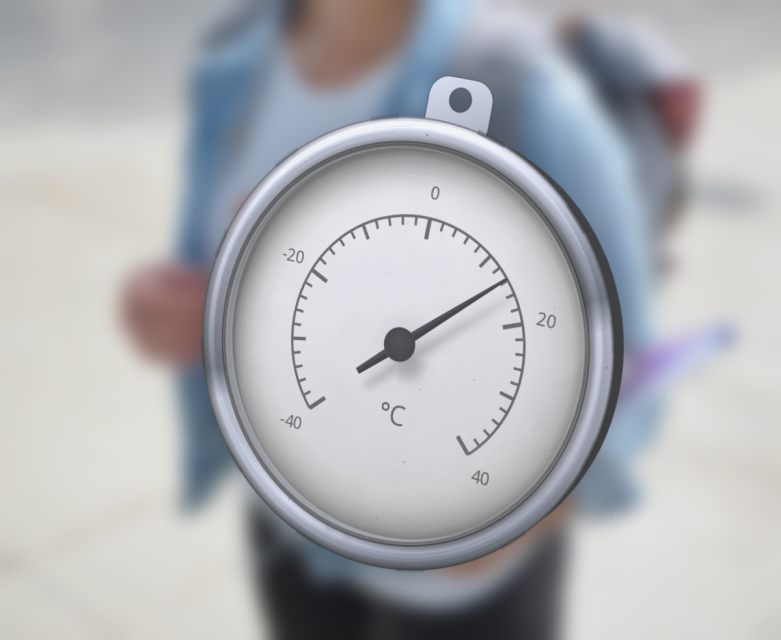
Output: °C 14
